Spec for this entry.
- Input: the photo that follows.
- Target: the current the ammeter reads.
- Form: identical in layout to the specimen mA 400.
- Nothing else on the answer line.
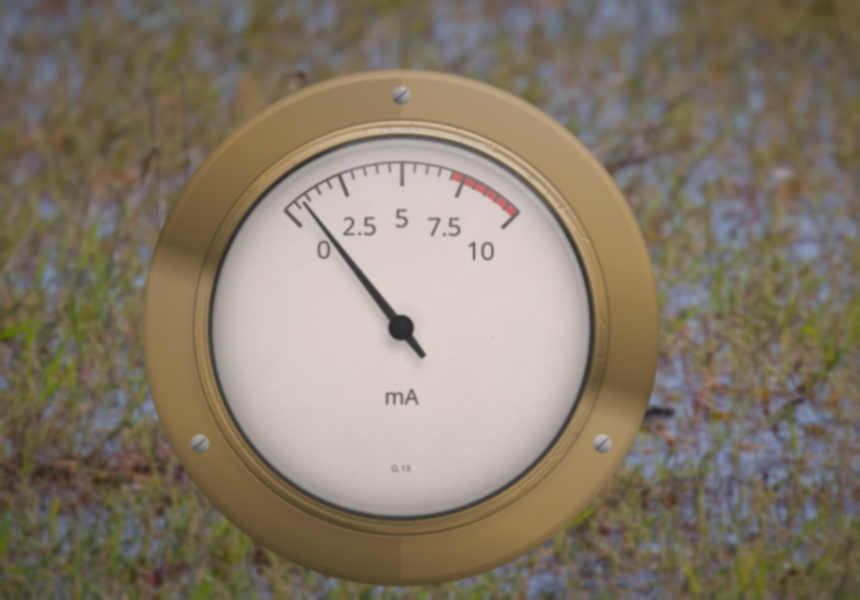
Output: mA 0.75
